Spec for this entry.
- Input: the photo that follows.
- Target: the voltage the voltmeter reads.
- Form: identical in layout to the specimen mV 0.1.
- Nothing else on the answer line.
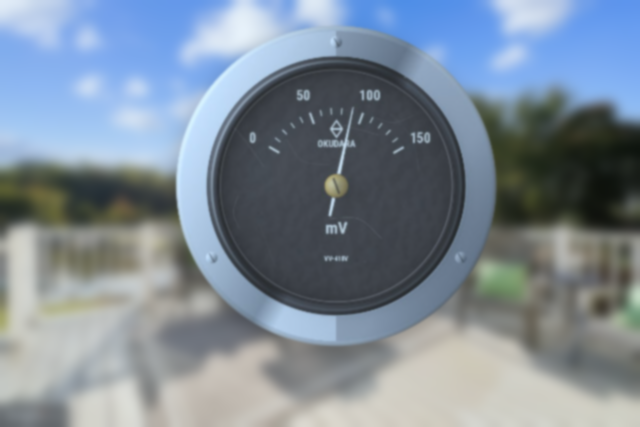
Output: mV 90
